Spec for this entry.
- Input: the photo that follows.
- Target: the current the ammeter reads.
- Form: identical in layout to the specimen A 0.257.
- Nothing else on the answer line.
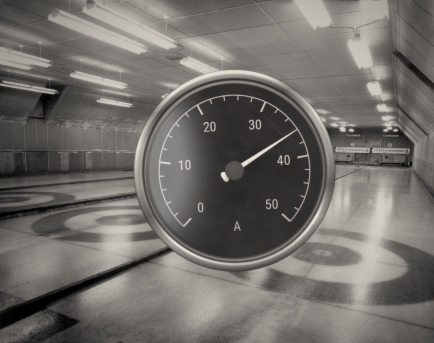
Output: A 36
